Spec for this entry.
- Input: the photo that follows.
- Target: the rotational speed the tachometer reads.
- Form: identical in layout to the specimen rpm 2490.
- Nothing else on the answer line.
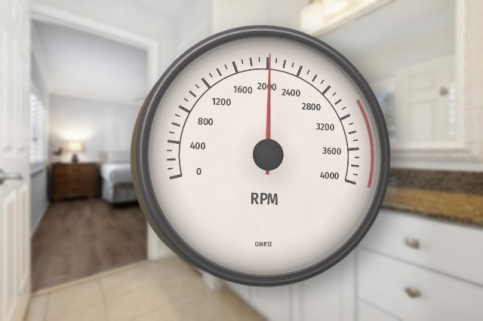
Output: rpm 2000
